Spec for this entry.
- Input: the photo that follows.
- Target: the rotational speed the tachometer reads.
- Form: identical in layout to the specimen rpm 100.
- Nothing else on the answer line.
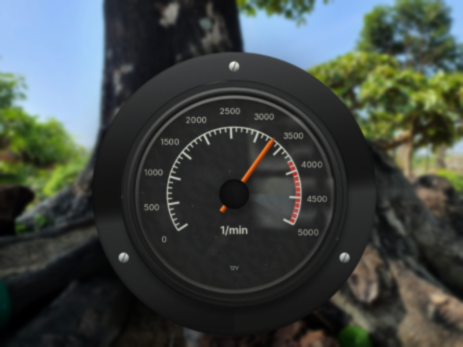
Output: rpm 3300
